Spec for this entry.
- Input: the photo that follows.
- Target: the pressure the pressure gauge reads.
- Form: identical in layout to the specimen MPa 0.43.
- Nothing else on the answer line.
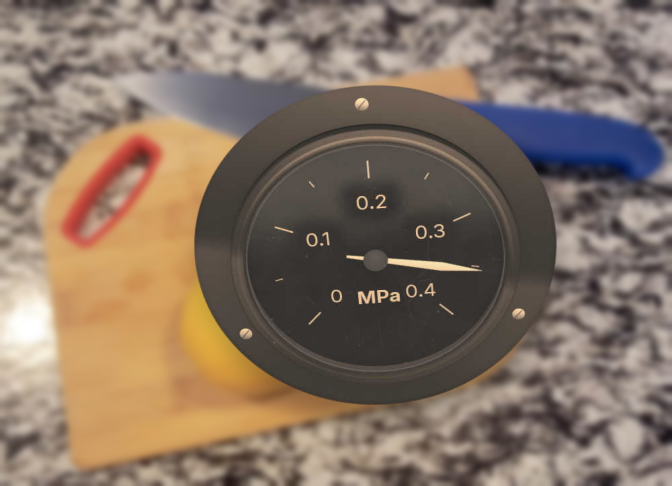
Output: MPa 0.35
